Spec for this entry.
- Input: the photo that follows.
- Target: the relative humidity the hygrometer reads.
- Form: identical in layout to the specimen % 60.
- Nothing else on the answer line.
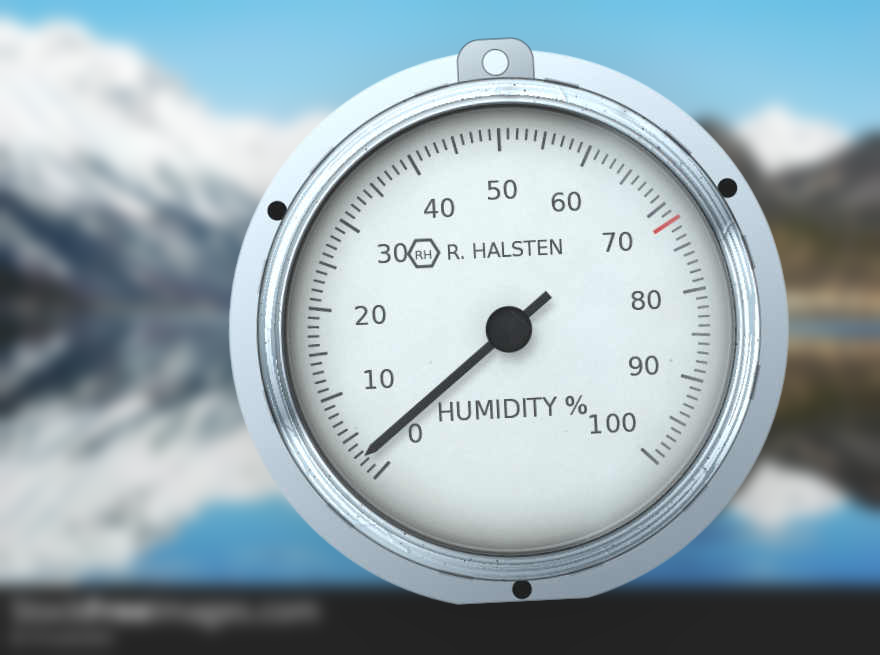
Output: % 2.5
